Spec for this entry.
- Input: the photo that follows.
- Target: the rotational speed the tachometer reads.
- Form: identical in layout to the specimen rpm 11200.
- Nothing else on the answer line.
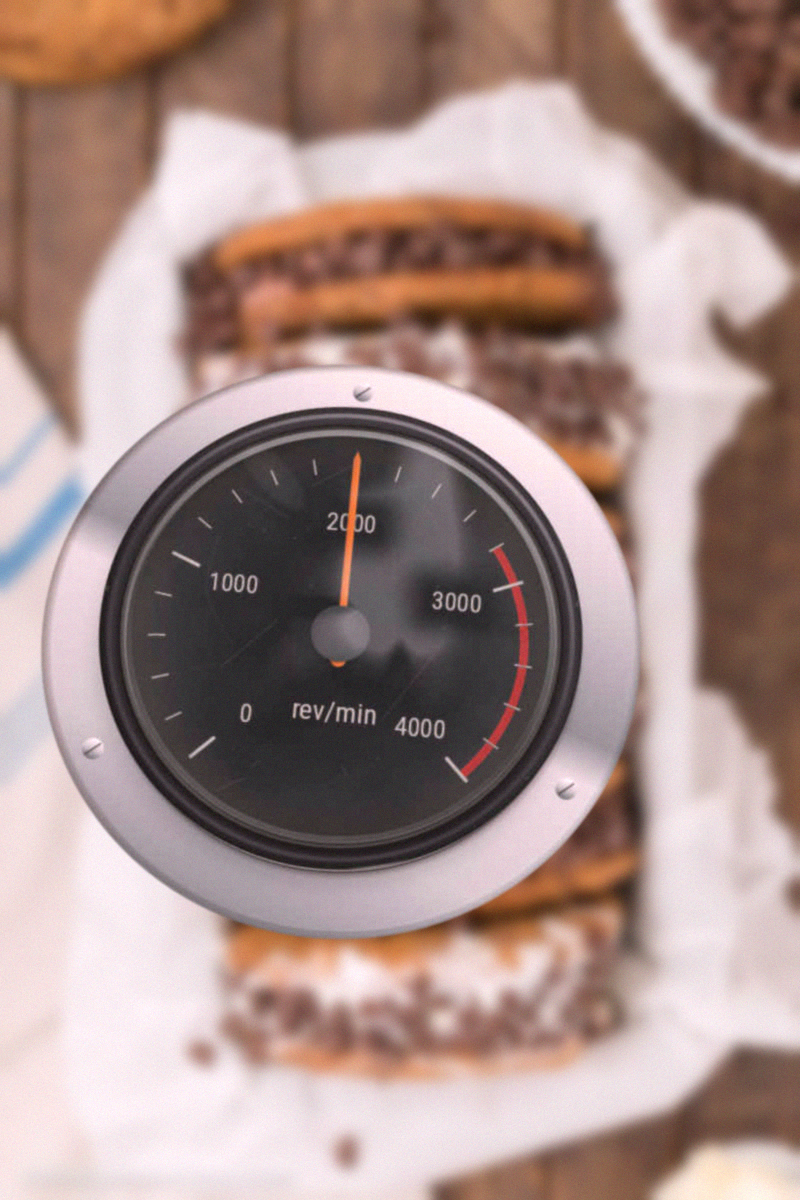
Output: rpm 2000
